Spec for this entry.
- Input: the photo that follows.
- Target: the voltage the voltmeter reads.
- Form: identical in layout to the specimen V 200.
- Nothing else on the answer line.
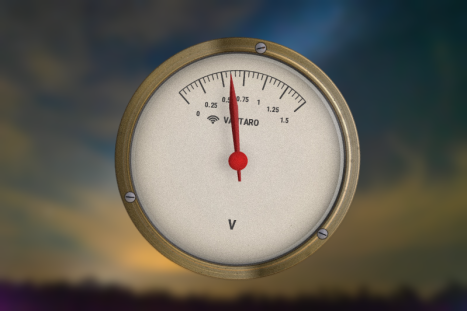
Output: V 0.6
